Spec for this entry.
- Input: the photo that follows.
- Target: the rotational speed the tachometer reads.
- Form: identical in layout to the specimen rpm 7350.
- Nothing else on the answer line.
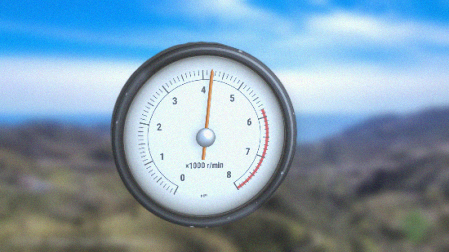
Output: rpm 4200
